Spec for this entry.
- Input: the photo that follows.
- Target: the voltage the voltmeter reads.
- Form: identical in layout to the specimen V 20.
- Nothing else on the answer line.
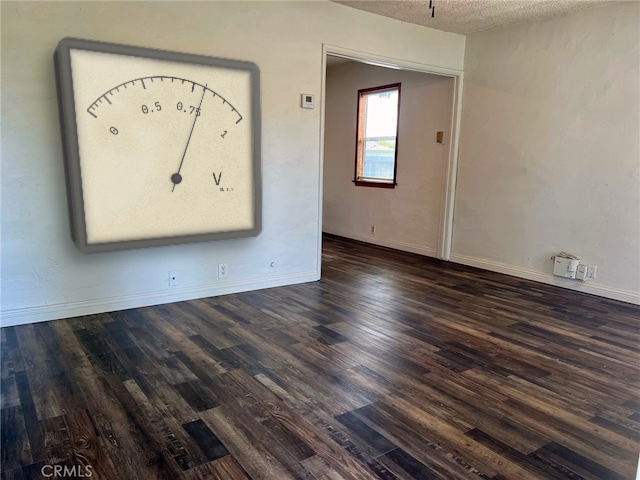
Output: V 0.8
